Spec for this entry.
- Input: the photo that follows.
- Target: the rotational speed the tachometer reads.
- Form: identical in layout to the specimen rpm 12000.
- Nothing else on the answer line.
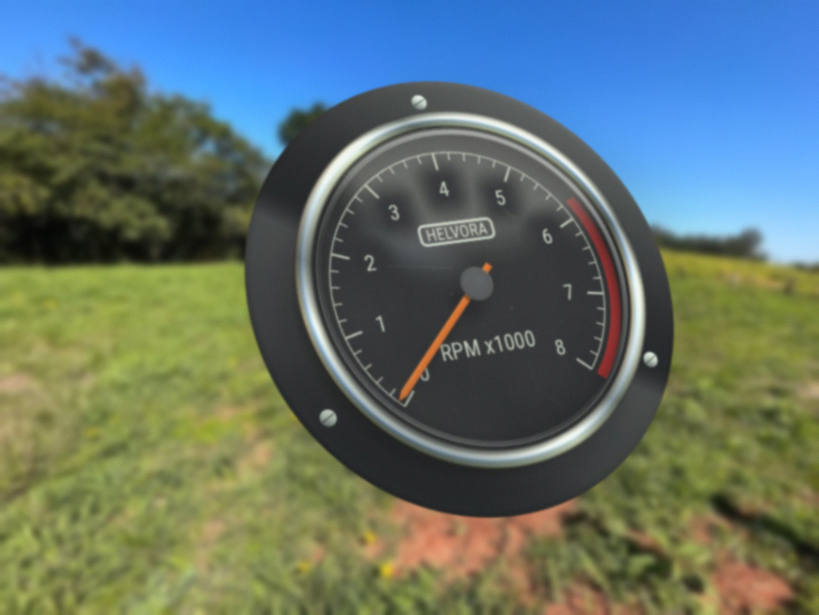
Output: rpm 100
